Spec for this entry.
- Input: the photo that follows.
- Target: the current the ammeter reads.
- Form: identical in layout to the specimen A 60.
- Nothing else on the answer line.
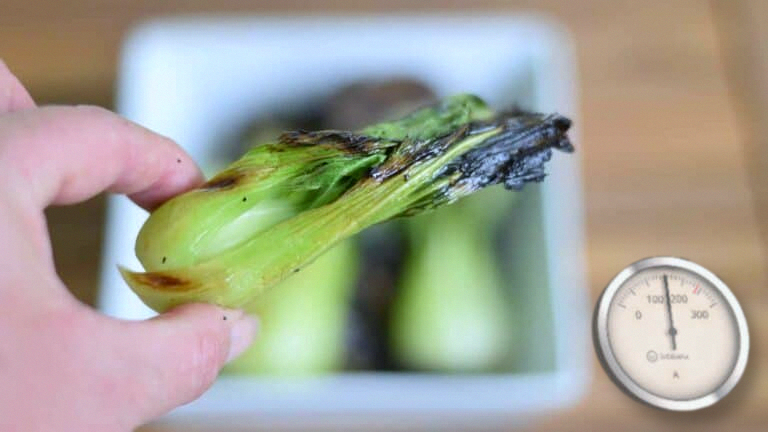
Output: A 150
